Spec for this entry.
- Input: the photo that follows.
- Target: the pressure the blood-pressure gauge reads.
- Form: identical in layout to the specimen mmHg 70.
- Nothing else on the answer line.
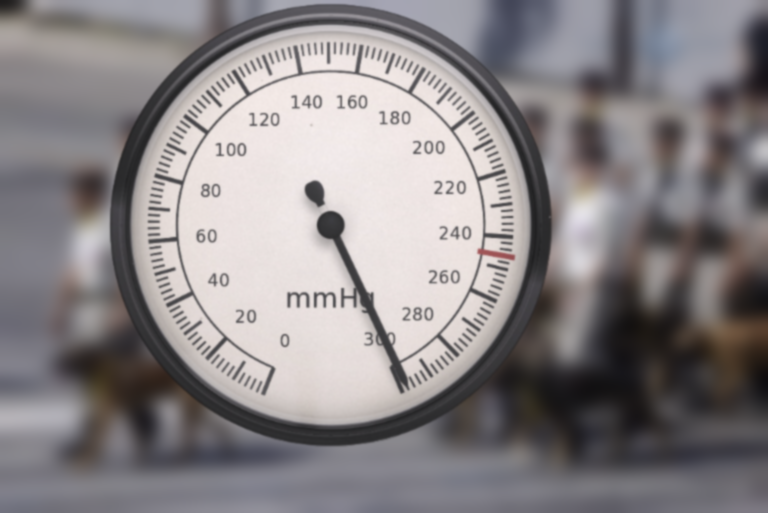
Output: mmHg 298
